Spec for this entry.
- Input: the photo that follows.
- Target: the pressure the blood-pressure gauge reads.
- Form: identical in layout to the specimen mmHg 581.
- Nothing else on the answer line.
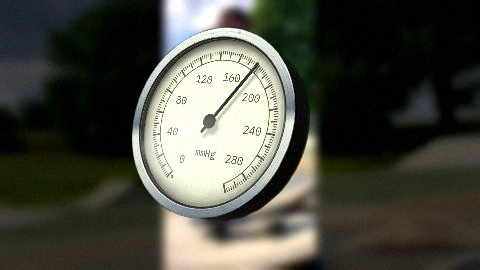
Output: mmHg 180
